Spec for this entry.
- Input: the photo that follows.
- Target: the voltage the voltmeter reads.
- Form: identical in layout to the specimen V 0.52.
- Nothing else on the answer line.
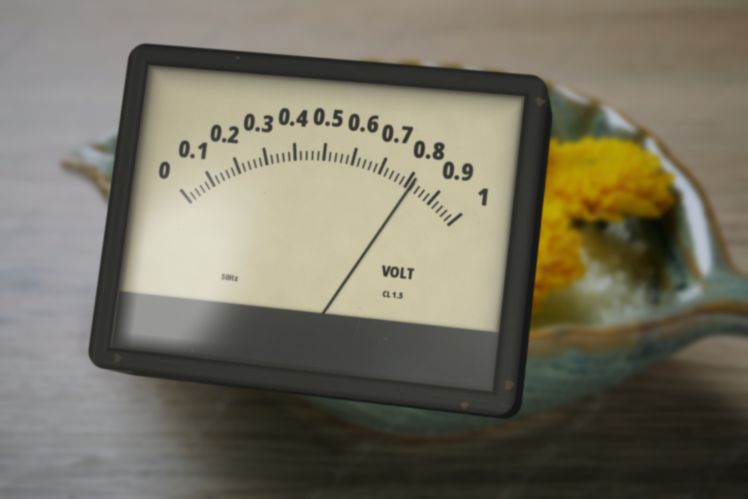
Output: V 0.82
